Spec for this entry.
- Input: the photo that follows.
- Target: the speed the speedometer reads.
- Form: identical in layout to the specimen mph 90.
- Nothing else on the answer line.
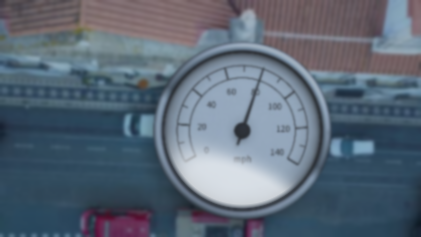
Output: mph 80
